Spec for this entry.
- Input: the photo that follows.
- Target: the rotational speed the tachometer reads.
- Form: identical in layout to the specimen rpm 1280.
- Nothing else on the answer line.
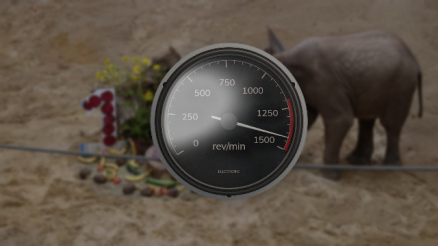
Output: rpm 1425
